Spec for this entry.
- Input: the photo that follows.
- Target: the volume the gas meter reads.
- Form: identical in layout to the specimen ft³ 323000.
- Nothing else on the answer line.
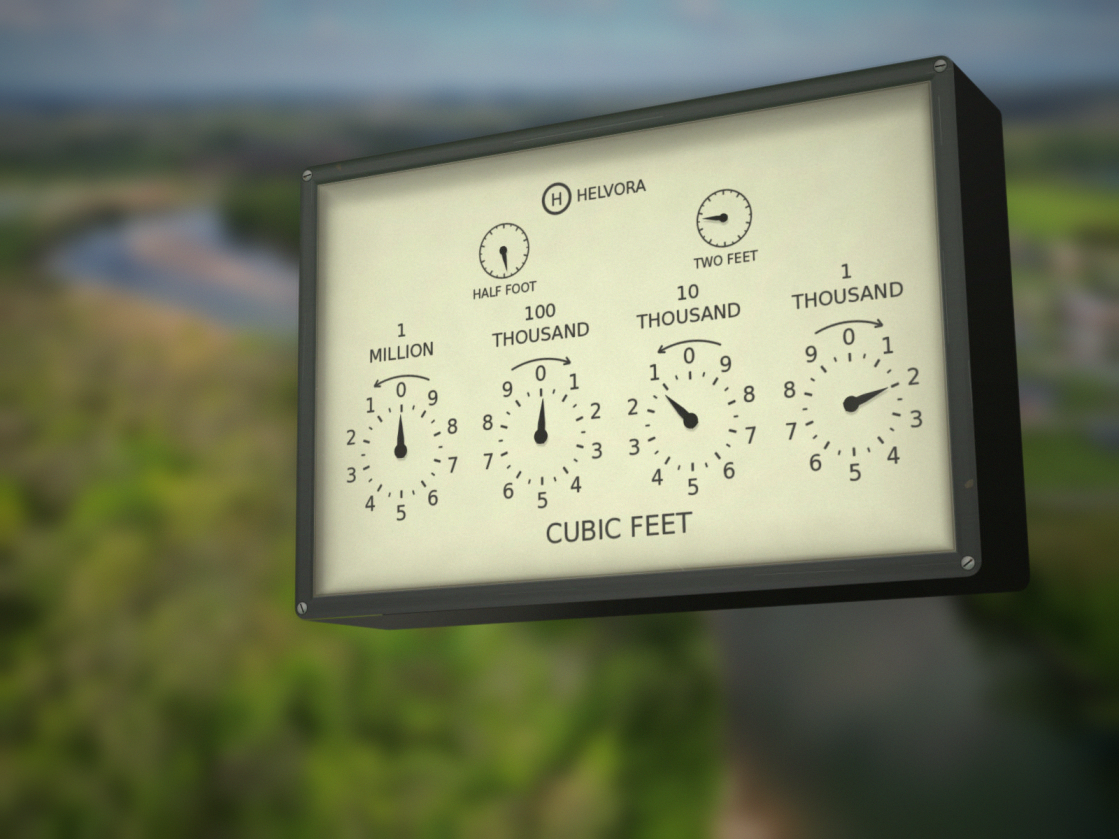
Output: ft³ 1200
